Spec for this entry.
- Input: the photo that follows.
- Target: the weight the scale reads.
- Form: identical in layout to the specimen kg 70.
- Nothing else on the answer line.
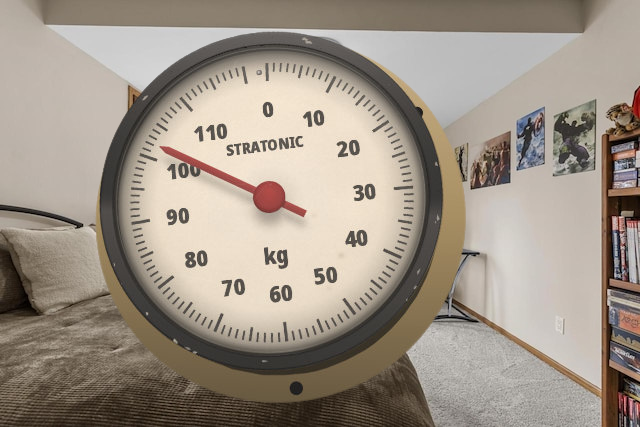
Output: kg 102
